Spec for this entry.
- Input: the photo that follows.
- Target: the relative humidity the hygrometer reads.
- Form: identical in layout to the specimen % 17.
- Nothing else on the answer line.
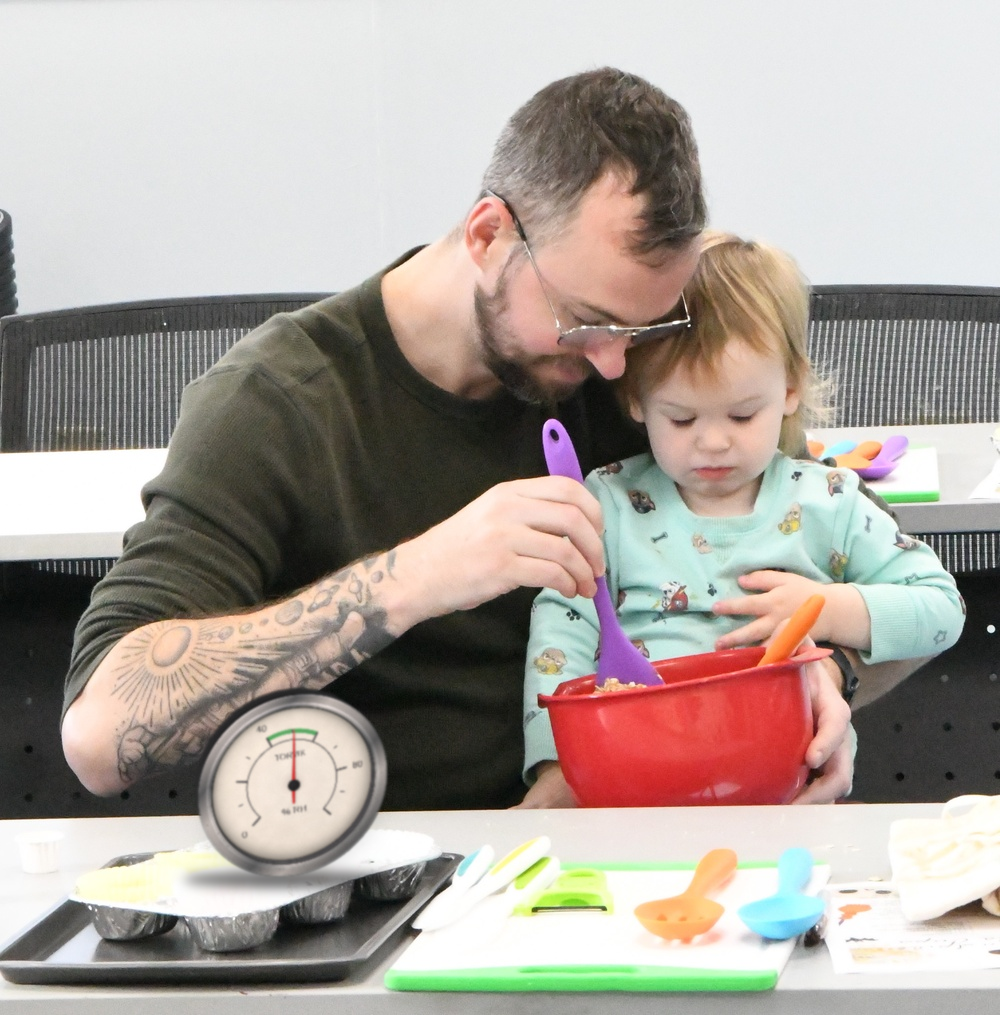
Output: % 50
